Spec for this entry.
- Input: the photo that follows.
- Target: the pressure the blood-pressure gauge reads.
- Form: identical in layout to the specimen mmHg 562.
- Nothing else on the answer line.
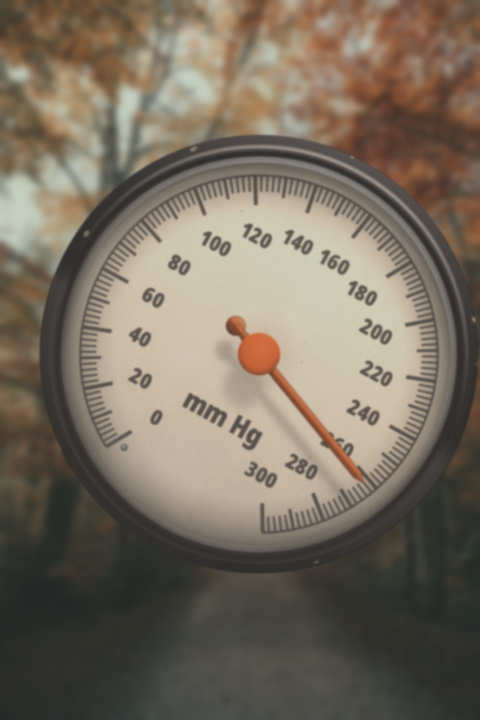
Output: mmHg 262
